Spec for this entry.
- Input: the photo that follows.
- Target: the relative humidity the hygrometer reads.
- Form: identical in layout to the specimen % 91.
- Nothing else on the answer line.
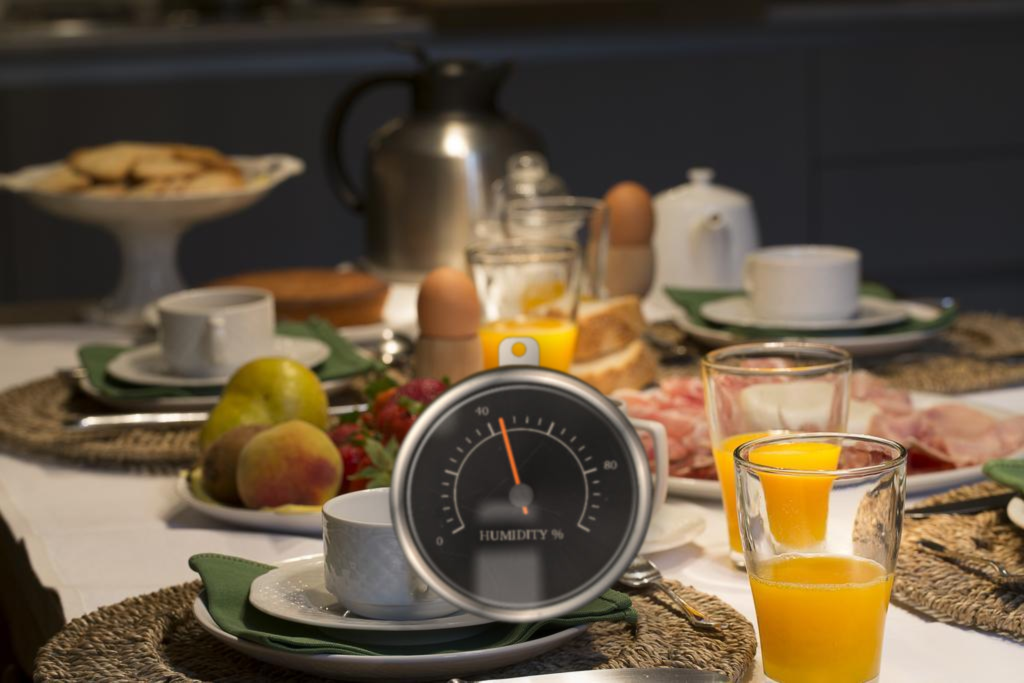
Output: % 44
